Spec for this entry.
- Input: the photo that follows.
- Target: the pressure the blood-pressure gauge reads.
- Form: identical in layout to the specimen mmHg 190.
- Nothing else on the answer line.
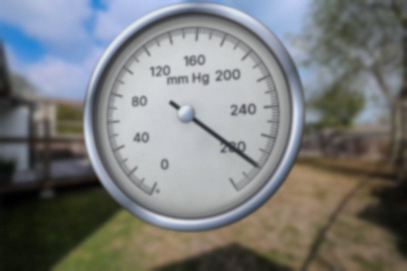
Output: mmHg 280
